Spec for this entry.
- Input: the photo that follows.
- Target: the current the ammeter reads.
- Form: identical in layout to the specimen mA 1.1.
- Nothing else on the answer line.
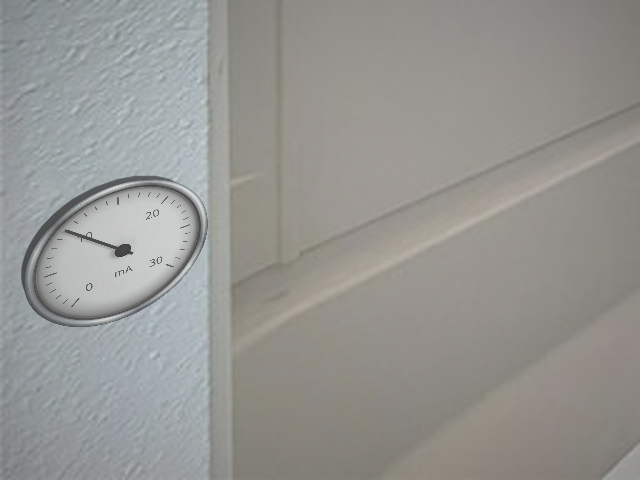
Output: mA 10
